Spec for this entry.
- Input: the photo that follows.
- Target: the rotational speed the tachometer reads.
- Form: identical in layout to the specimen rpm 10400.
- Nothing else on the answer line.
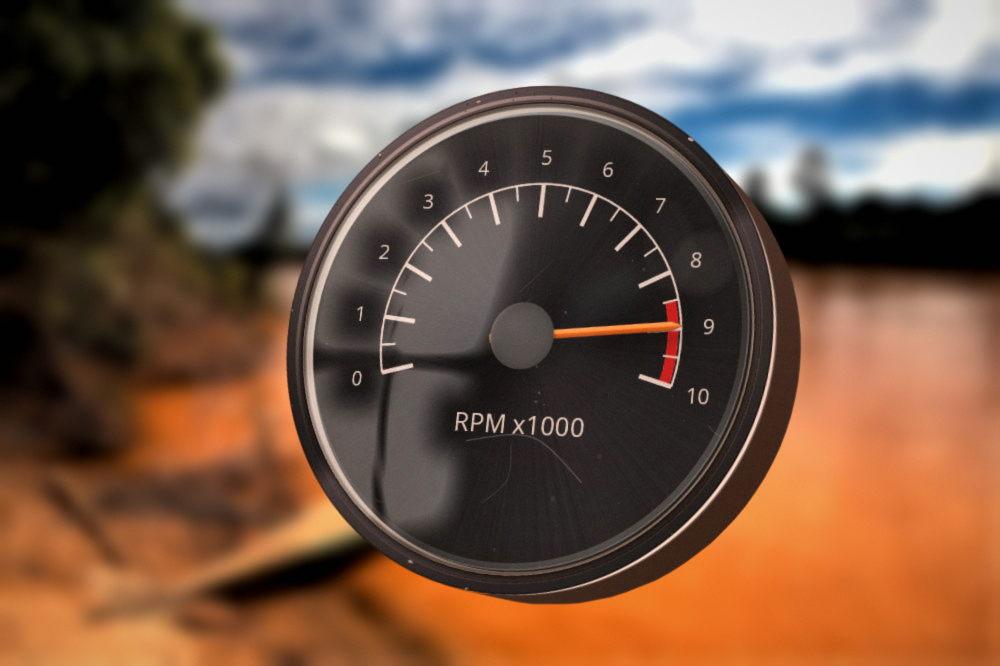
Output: rpm 9000
